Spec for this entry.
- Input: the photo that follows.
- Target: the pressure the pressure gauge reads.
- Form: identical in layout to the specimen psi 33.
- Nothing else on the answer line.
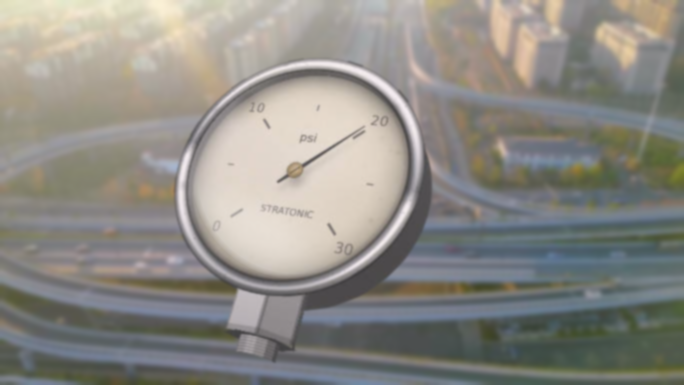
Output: psi 20
